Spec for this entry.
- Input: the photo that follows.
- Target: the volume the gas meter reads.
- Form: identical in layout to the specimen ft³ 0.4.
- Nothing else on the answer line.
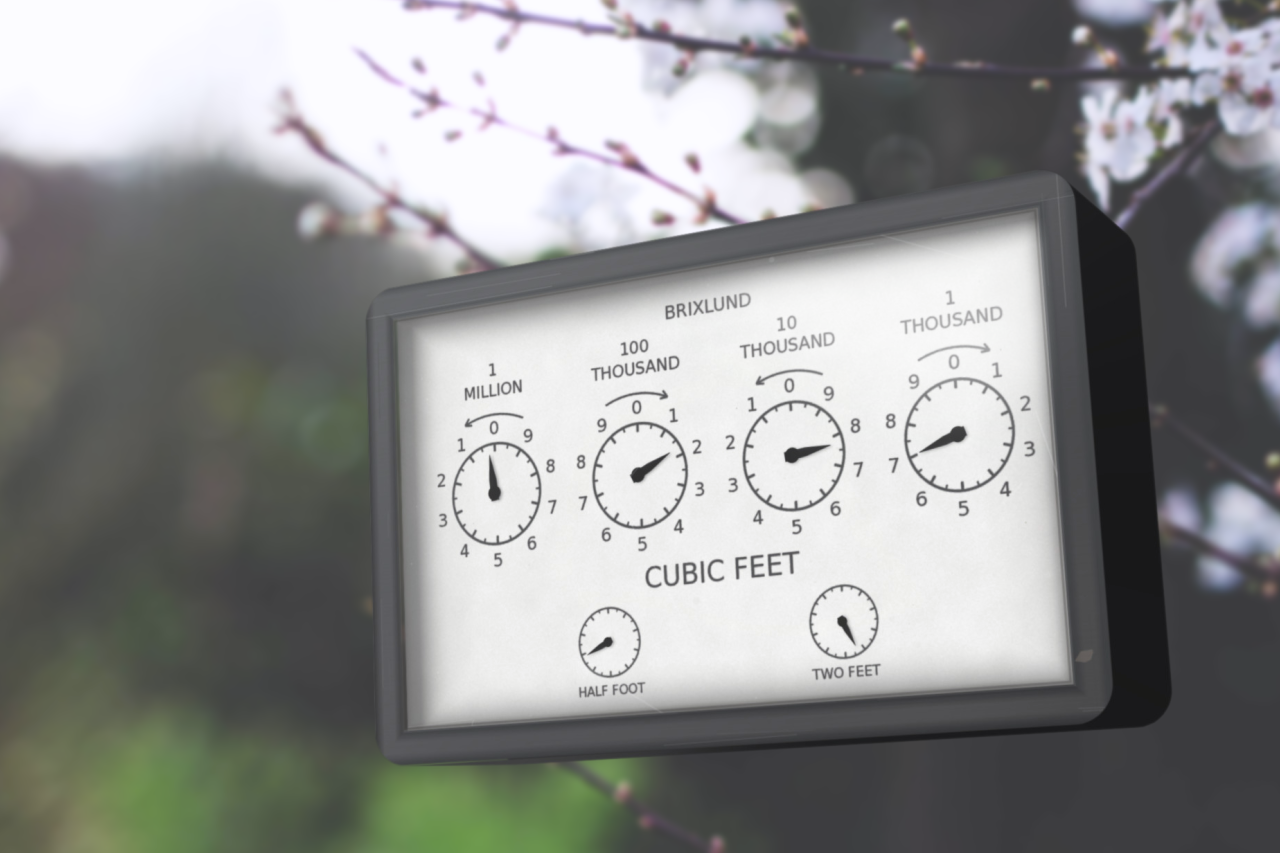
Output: ft³ 17700
